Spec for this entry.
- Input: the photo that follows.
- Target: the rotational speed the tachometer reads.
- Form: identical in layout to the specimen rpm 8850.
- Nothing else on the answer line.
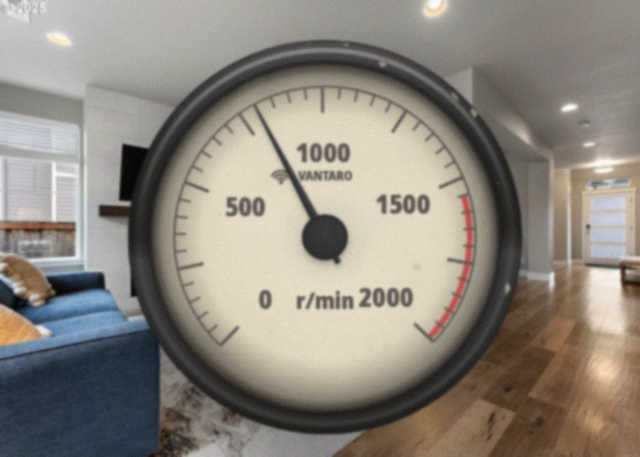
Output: rpm 800
